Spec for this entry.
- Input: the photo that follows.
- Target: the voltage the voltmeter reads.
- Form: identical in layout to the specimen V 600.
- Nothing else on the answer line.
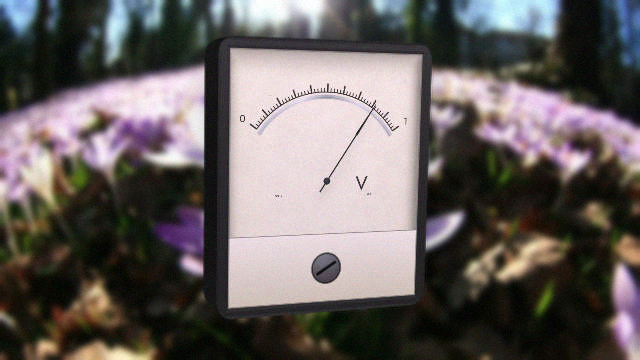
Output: V 0.8
